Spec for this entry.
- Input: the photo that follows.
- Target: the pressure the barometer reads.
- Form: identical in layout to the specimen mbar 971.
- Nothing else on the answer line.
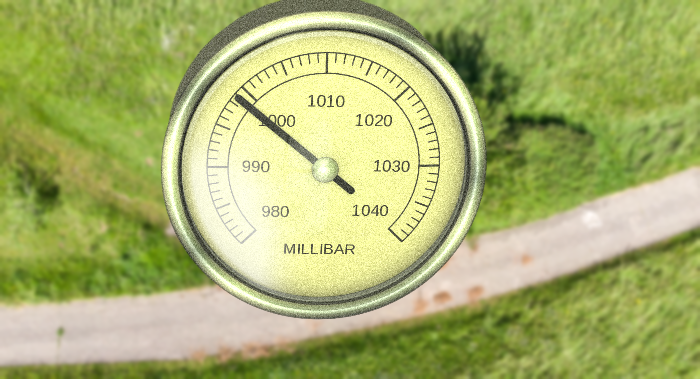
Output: mbar 999
